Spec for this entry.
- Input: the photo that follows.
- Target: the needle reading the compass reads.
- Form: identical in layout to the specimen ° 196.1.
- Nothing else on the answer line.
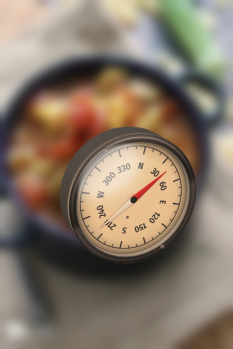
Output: ° 40
